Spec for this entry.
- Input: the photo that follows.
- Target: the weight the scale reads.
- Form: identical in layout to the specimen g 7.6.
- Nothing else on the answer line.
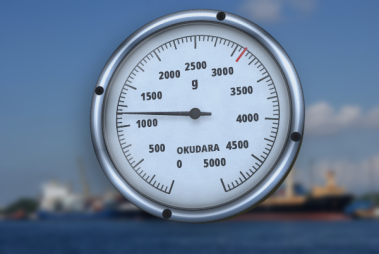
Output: g 1150
